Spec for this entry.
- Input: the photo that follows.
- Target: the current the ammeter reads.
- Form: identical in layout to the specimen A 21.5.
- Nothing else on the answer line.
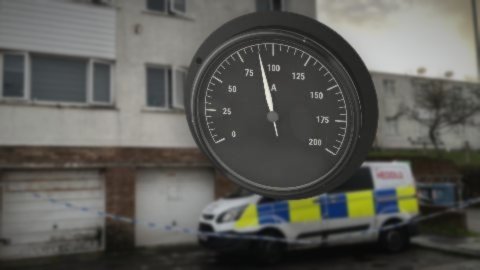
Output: A 90
